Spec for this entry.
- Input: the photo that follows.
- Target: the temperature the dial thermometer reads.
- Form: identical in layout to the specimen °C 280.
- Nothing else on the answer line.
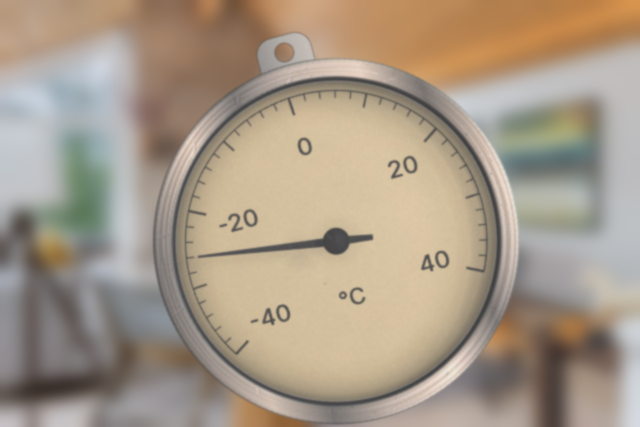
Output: °C -26
